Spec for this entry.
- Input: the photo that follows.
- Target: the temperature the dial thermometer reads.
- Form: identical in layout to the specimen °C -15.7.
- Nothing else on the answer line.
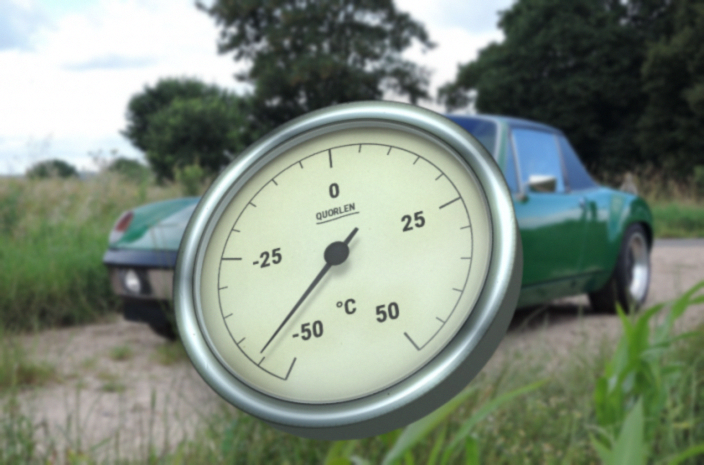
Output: °C -45
